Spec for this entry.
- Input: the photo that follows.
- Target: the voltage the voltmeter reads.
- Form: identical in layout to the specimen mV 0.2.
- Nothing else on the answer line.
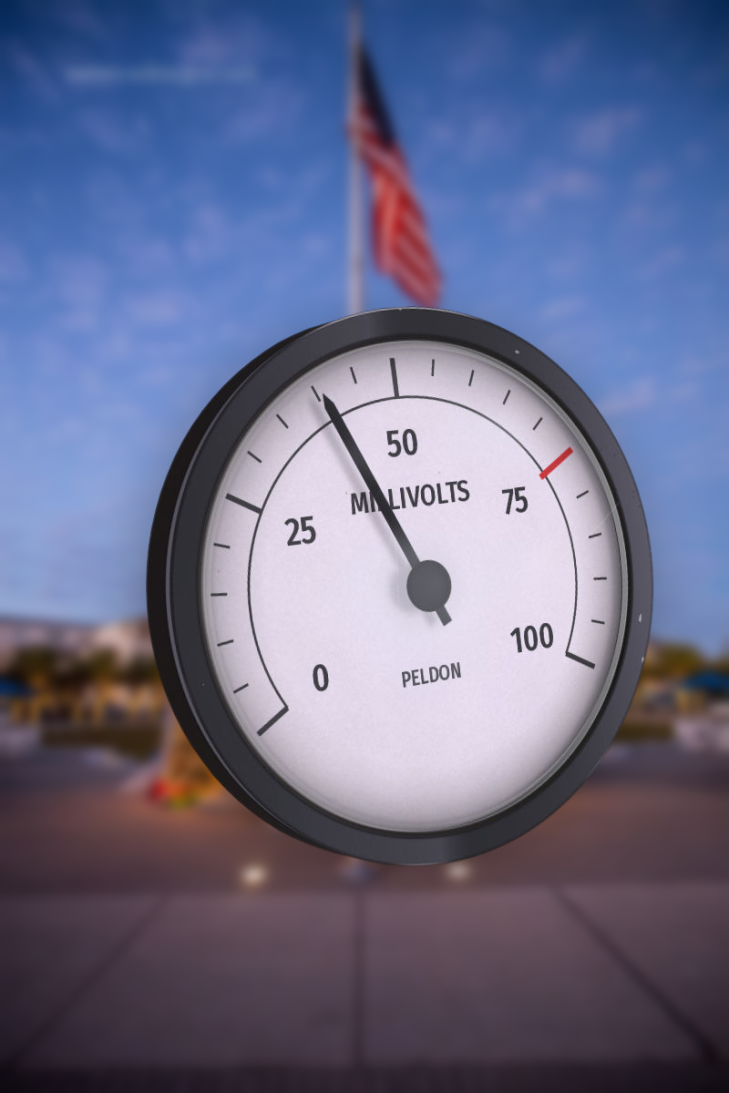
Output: mV 40
